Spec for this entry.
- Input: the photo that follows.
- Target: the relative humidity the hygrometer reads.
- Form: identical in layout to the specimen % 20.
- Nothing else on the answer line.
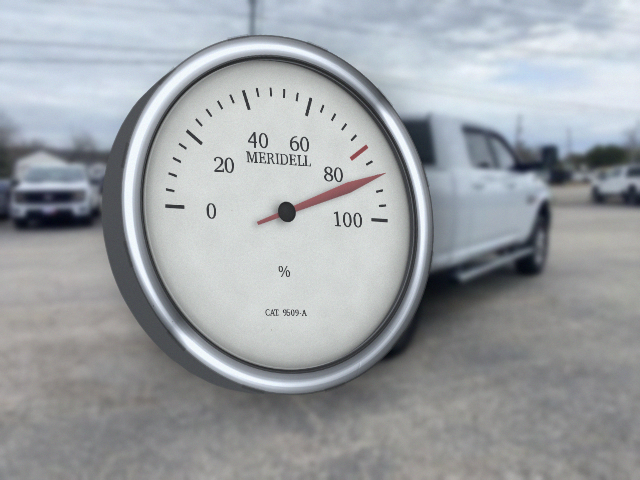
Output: % 88
